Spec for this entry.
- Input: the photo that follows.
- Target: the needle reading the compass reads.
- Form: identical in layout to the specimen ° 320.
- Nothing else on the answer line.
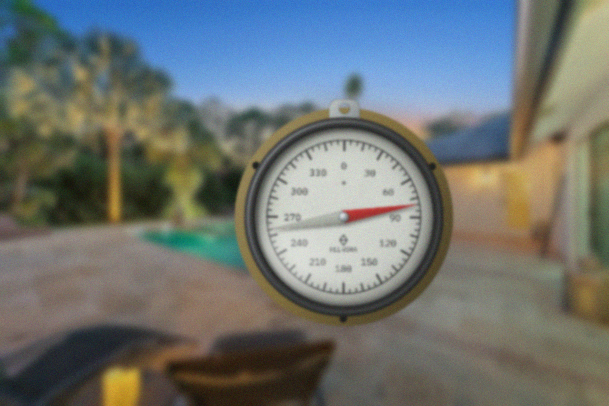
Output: ° 80
